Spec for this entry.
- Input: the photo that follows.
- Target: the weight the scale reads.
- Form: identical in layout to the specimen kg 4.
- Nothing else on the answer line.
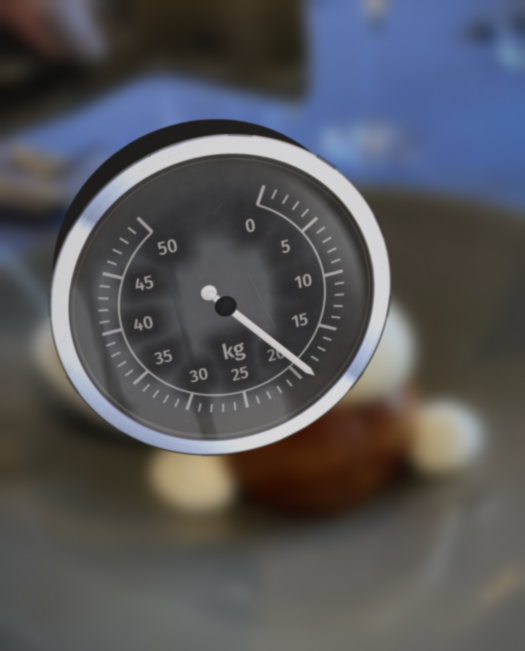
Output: kg 19
